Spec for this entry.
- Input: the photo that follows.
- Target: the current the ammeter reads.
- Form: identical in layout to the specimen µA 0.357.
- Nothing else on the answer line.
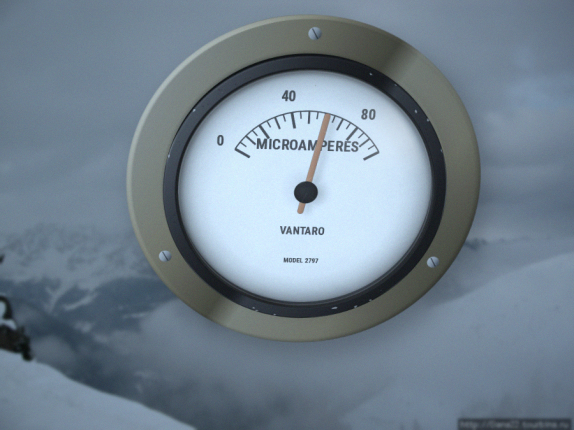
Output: µA 60
